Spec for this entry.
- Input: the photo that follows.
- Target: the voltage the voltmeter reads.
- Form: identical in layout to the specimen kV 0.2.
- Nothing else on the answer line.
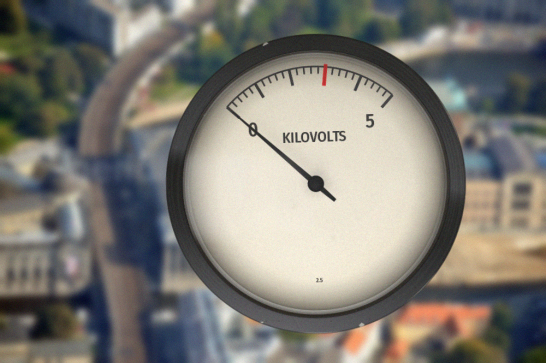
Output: kV 0
